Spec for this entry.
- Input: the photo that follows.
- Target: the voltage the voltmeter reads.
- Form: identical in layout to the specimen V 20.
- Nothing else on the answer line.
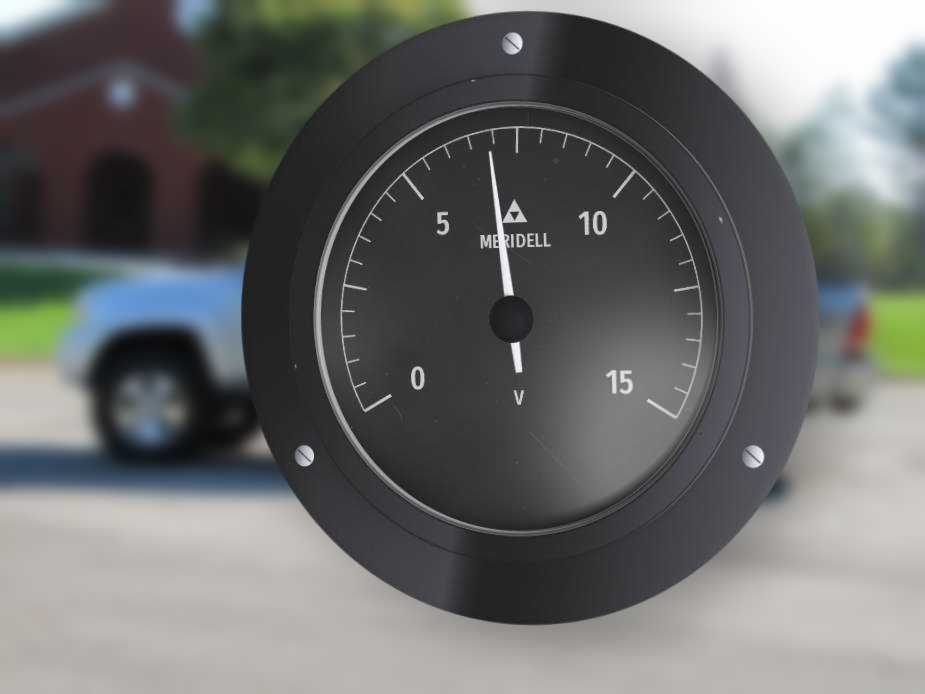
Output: V 7
